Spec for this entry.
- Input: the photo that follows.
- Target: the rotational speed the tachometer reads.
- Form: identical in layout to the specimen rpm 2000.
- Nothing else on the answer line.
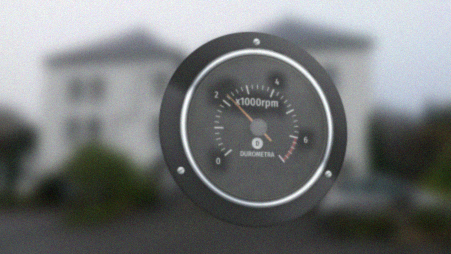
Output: rpm 2200
